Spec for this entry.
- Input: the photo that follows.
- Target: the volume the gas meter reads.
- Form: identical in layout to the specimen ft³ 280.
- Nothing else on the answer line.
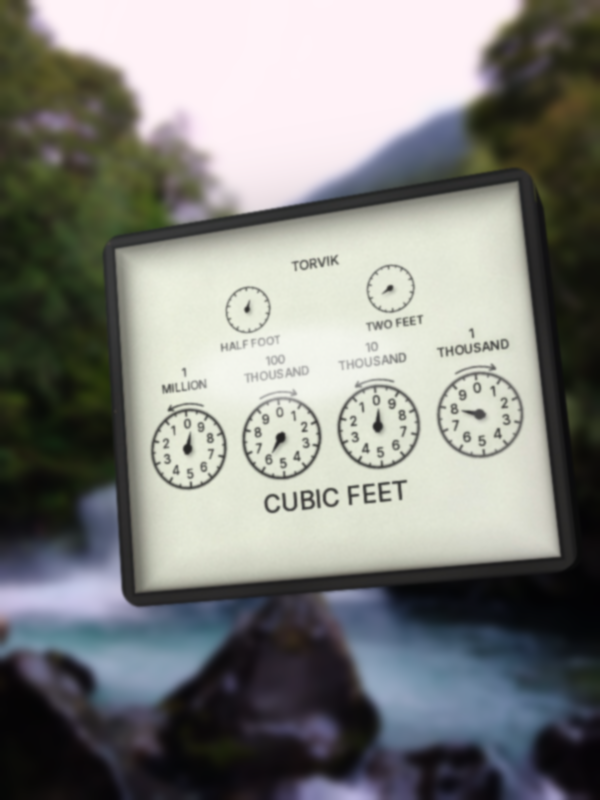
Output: ft³ 959800
